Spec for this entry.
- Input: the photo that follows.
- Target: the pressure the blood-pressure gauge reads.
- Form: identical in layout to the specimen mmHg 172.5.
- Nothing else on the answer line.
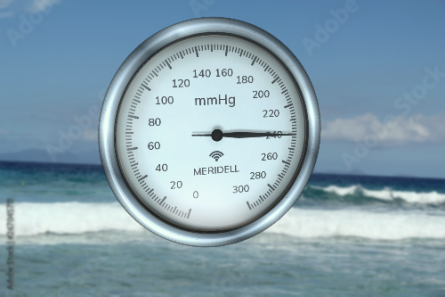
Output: mmHg 240
